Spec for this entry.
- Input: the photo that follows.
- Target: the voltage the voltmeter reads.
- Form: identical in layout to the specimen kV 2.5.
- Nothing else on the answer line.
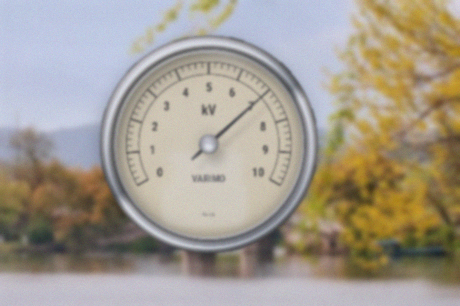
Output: kV 7
